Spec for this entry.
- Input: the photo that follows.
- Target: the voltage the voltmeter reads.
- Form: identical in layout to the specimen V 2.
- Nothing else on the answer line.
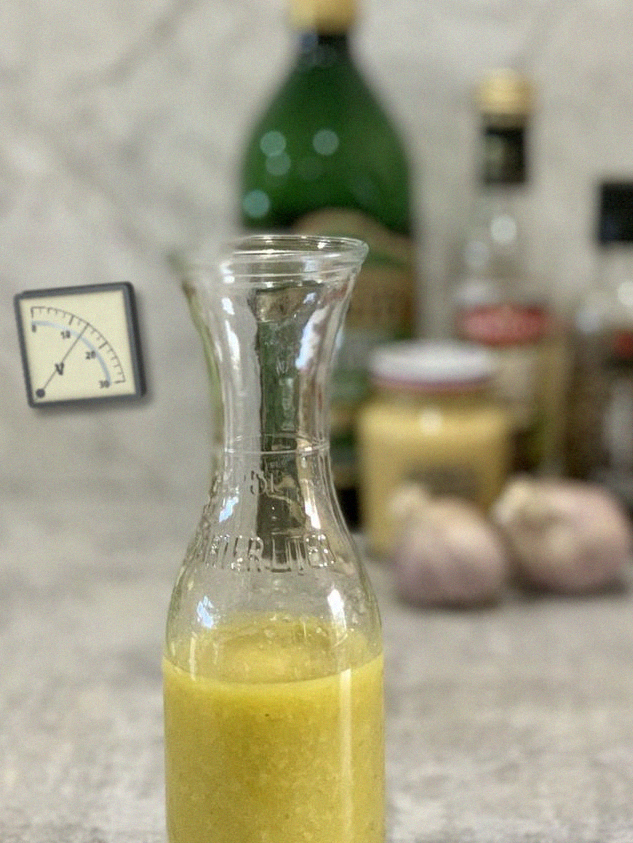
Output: V 14
